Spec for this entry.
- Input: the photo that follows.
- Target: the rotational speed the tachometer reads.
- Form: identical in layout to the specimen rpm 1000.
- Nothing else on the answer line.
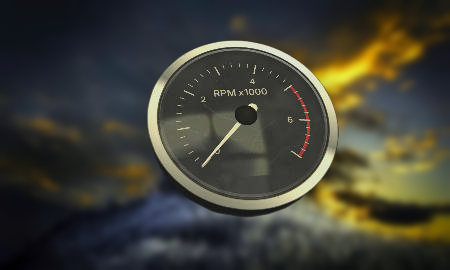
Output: rpm 0
